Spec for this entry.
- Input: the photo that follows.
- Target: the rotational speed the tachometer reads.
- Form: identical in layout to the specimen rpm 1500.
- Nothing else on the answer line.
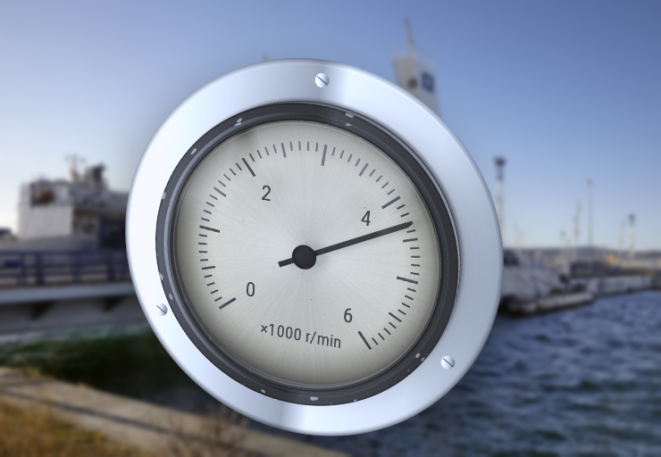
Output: rpm 4300
